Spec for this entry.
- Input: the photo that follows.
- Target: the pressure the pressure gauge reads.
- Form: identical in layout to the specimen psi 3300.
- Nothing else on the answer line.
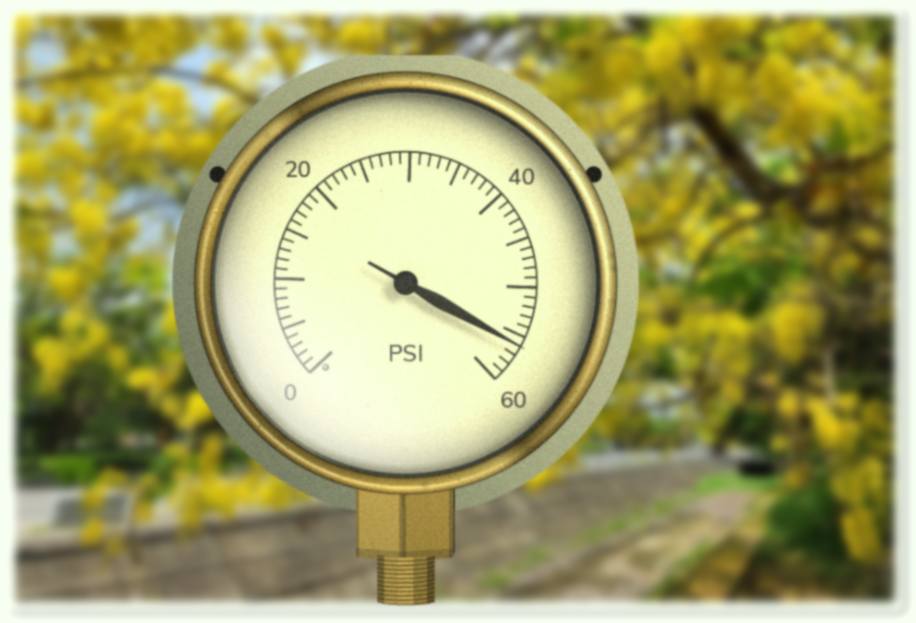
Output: psi 56
